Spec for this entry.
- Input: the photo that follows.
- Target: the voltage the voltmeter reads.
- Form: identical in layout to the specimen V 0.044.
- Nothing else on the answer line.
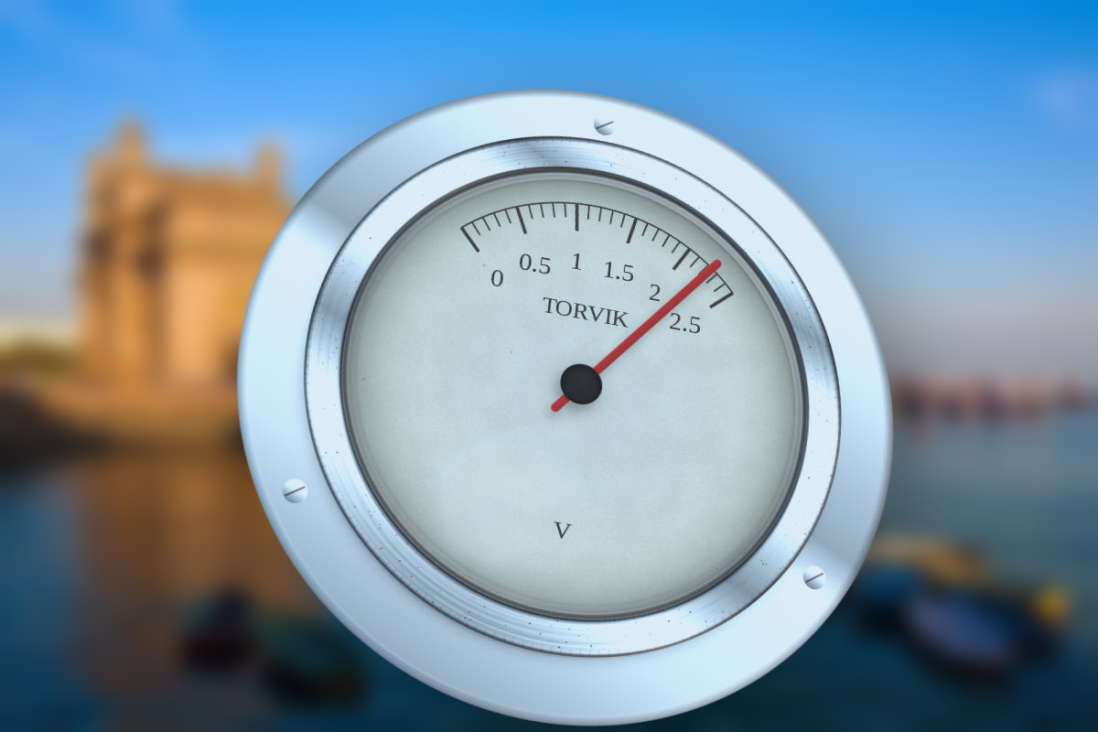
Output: V 2.25
